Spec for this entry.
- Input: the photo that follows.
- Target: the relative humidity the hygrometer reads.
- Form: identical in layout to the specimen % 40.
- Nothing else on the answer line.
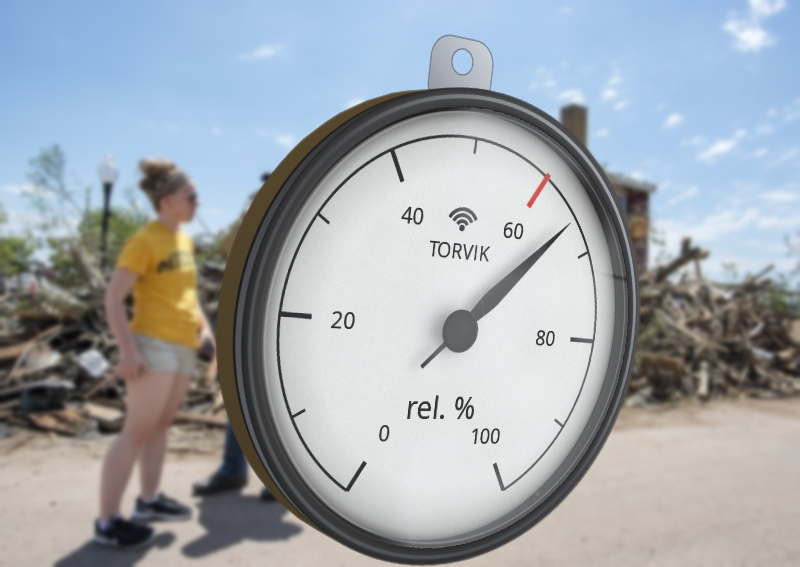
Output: % 65
